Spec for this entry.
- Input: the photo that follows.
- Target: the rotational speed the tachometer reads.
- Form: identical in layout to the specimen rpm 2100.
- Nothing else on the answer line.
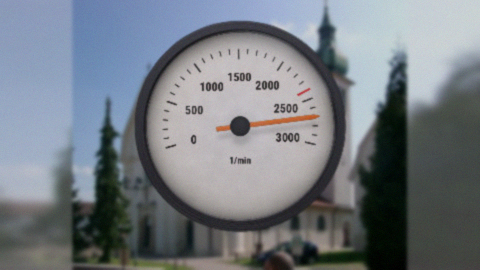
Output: rpm 2700
